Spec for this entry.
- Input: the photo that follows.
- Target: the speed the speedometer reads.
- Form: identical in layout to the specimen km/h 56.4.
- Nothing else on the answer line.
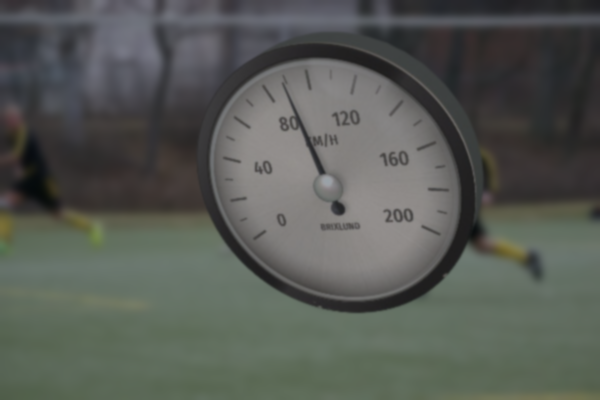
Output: km/h 90
